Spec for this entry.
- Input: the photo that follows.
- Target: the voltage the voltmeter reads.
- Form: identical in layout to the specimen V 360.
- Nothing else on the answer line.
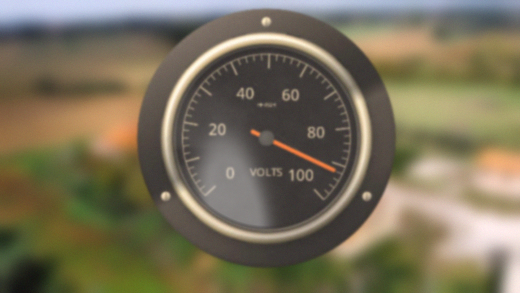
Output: V 92
